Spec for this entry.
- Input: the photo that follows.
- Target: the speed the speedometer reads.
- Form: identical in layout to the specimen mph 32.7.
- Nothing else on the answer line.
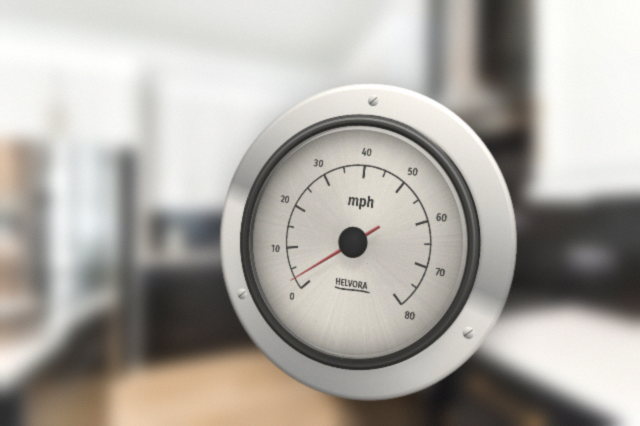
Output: mph 2.5
